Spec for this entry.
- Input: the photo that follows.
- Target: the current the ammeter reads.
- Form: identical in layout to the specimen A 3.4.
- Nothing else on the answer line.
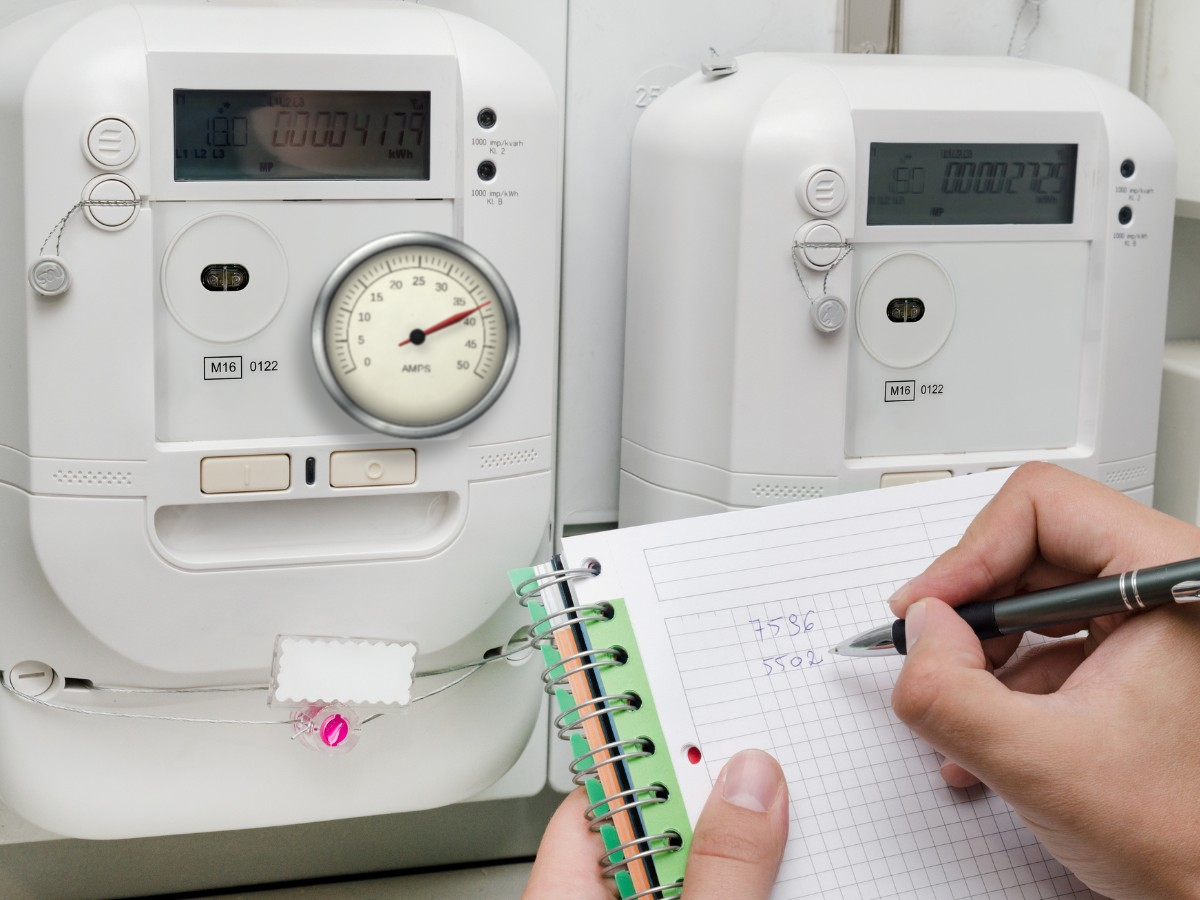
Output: A 38
